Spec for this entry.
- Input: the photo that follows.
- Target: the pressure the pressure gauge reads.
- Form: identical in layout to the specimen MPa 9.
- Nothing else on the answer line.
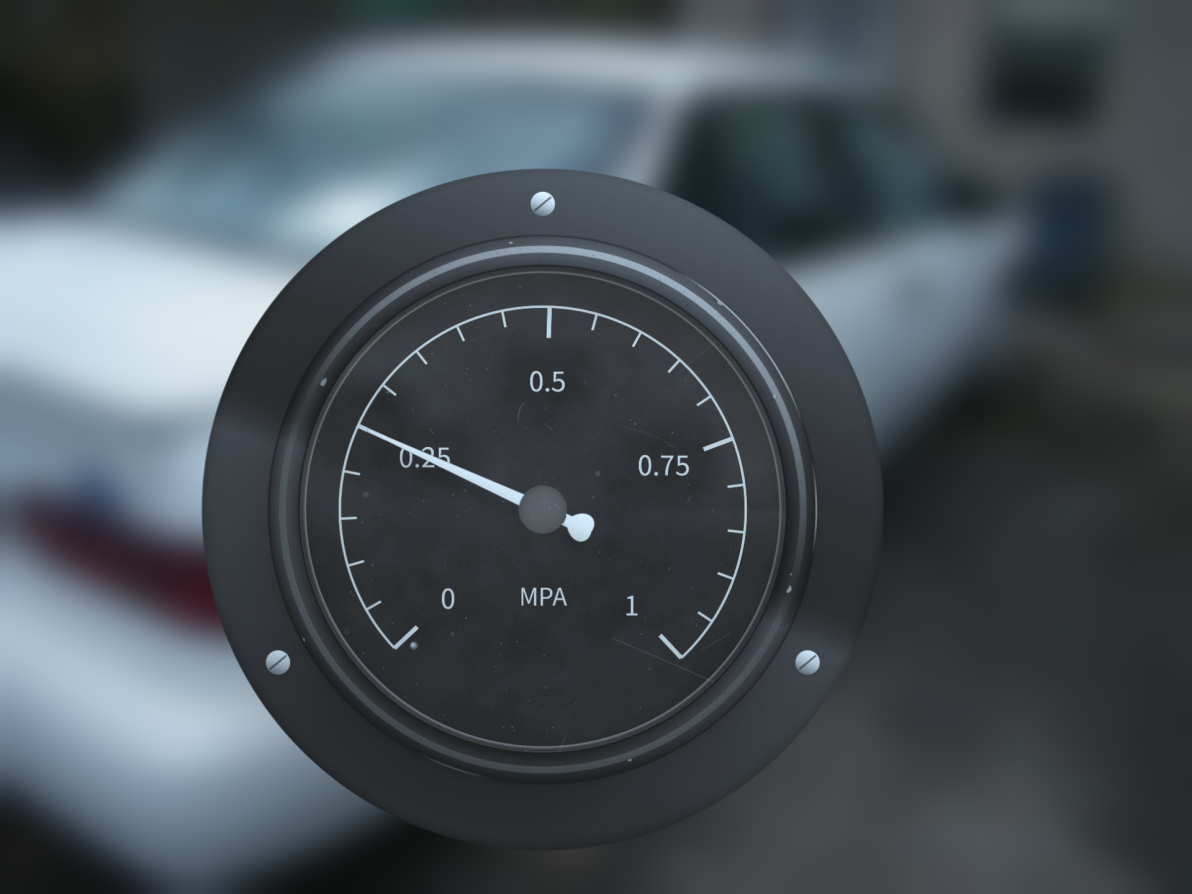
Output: MPa 0.25
